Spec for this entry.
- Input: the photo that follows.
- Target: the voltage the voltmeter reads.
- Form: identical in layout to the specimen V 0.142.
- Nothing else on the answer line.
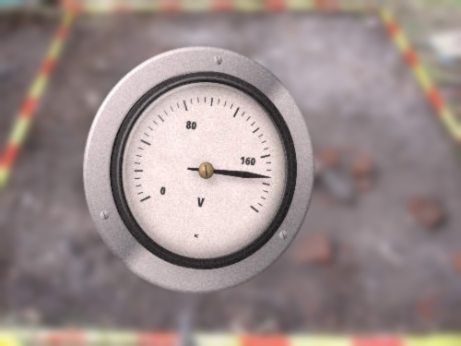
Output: V 175
